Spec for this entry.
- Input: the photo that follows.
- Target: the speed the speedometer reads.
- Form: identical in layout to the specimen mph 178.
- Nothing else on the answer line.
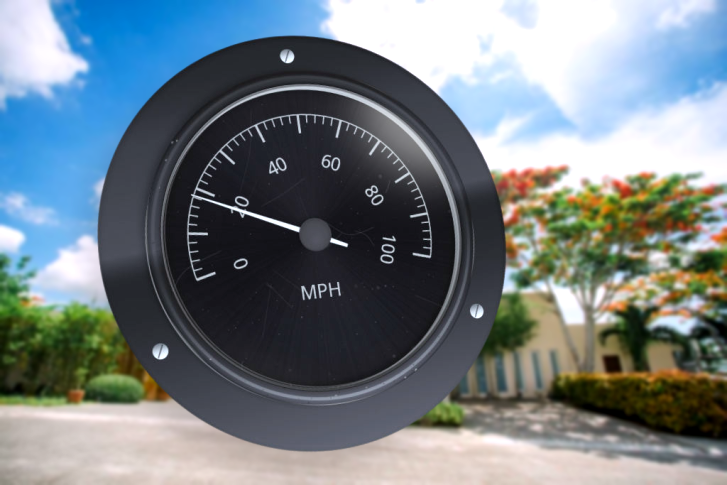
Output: mph 18
